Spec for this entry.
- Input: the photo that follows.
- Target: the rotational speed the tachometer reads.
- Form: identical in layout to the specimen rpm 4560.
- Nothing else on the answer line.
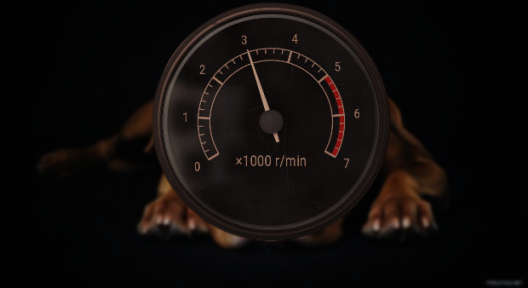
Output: rpm 3000
